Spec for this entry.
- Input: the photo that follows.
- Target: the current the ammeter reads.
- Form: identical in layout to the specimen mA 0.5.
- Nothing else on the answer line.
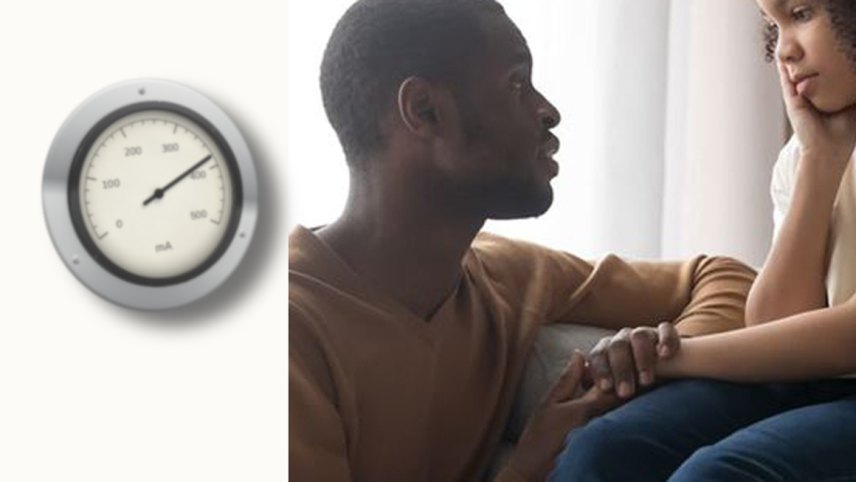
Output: mA 380
